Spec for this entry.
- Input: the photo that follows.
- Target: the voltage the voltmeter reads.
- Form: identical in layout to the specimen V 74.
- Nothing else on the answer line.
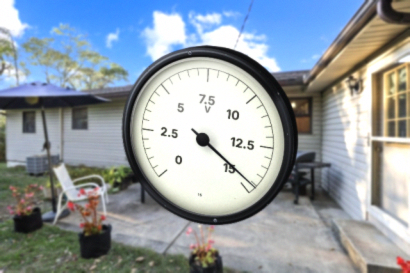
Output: V 14.5
